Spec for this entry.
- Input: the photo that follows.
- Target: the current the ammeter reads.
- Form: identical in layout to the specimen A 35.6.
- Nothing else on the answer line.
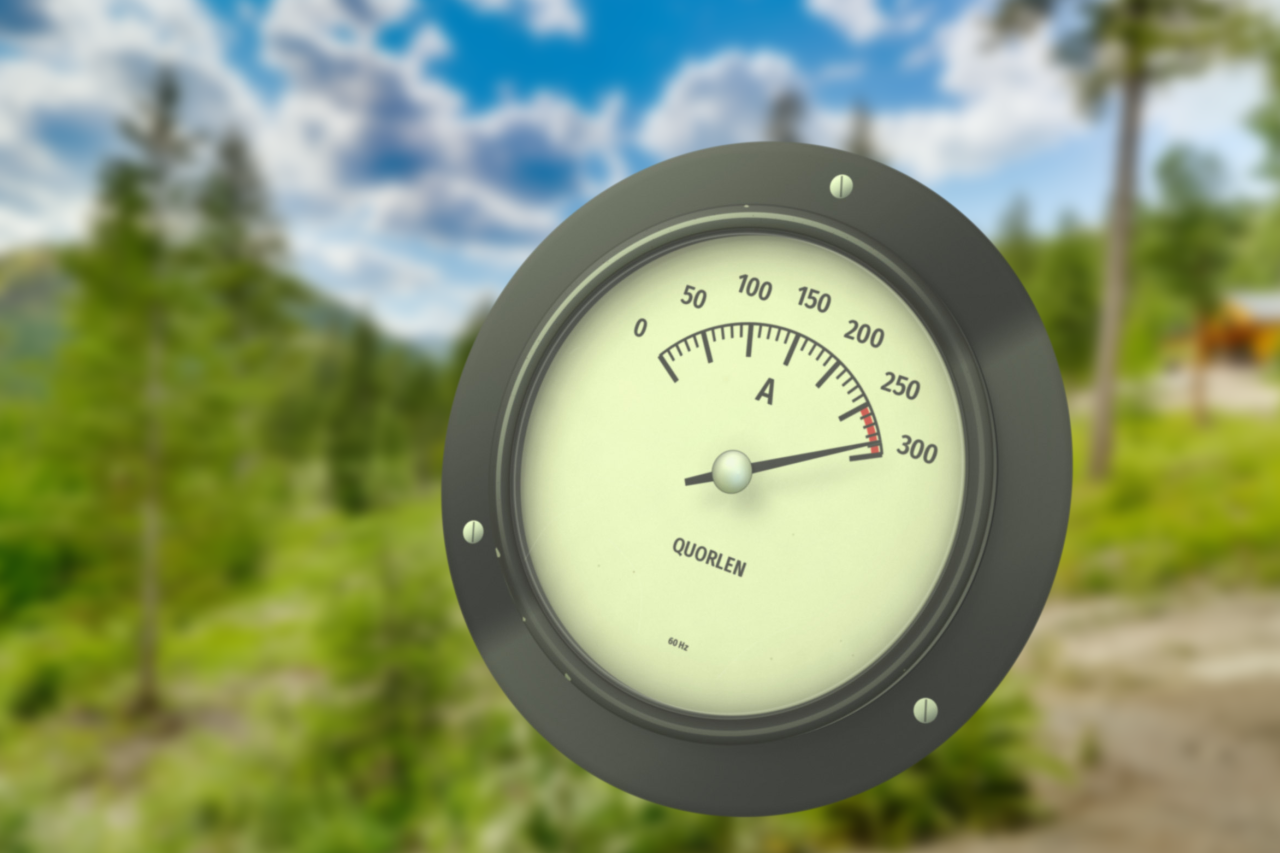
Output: A 290
